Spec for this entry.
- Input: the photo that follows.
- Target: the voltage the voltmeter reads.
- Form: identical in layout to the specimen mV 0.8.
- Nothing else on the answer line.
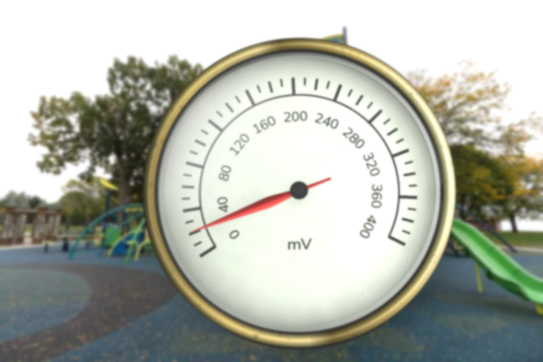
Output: mV 20
